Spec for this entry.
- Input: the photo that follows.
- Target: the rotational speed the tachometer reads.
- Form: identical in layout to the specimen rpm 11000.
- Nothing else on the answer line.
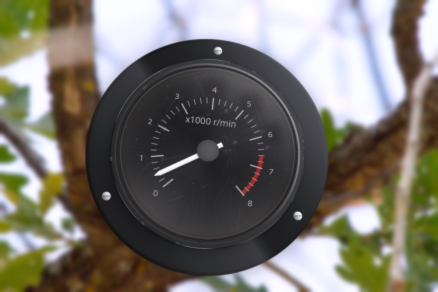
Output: rpm 400
